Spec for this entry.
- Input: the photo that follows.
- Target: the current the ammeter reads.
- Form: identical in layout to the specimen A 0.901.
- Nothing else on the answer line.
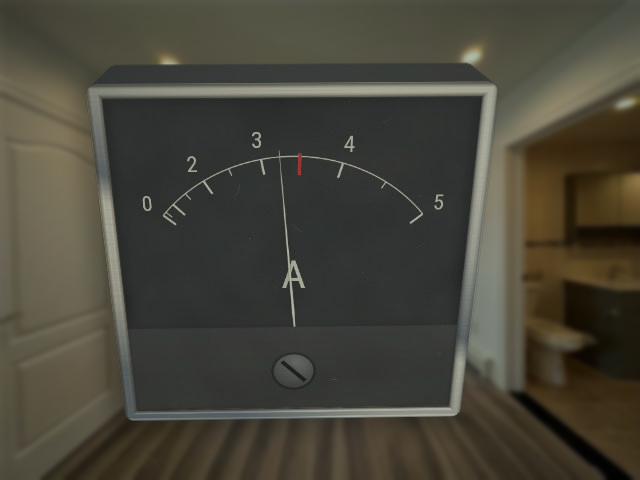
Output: A 3.25
